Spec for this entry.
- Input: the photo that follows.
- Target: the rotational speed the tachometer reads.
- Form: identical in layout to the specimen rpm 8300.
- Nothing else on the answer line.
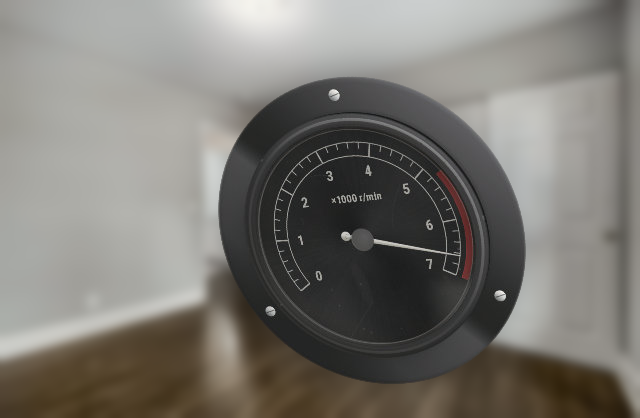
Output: rpm 6600
